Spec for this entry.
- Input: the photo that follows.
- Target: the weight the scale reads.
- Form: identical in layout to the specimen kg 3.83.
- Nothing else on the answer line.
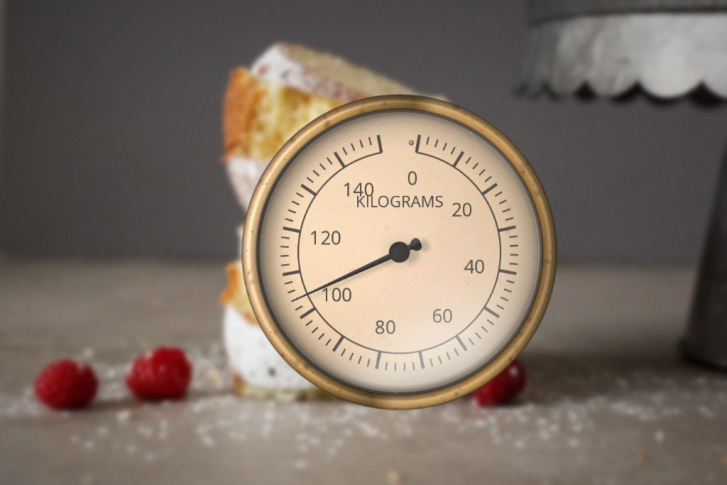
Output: kg 104
